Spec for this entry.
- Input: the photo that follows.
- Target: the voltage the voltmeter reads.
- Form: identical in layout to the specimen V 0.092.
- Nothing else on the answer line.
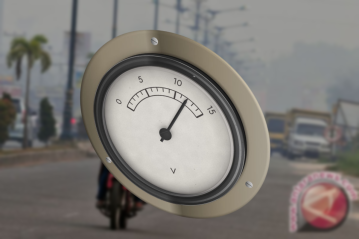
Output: V 12
